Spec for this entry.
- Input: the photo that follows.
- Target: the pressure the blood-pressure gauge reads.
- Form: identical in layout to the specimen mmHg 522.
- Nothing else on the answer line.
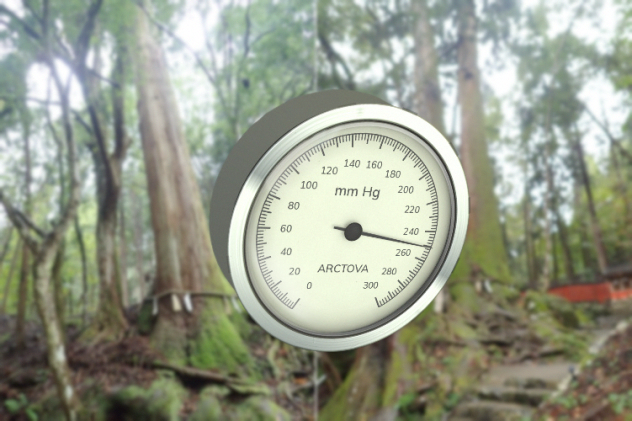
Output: mmHg 250
